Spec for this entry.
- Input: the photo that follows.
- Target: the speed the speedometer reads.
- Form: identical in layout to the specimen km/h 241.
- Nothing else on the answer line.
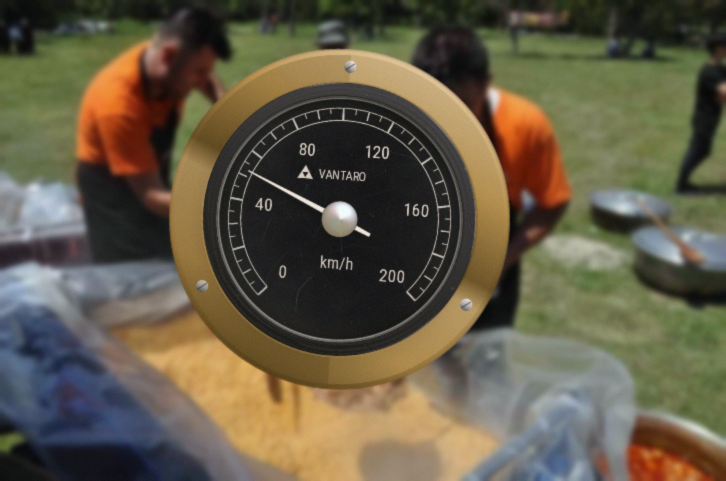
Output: km/h 52.5
